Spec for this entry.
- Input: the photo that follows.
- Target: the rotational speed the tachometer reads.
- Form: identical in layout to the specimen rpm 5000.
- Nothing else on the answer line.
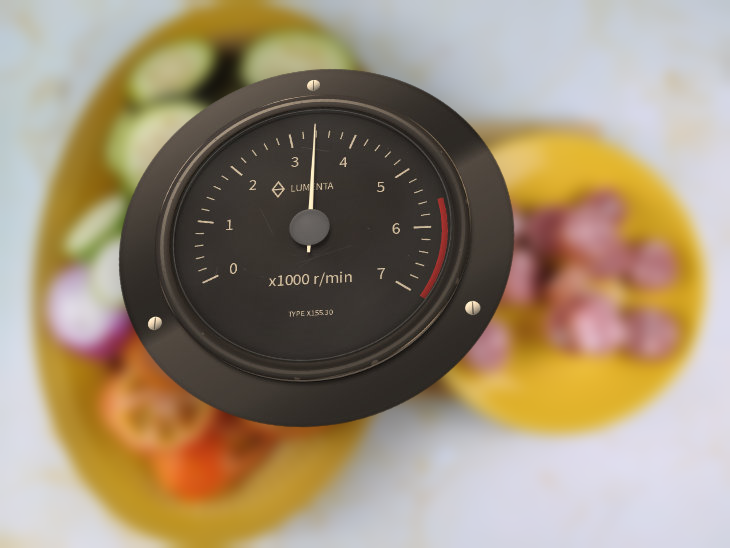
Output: rpm 3400
